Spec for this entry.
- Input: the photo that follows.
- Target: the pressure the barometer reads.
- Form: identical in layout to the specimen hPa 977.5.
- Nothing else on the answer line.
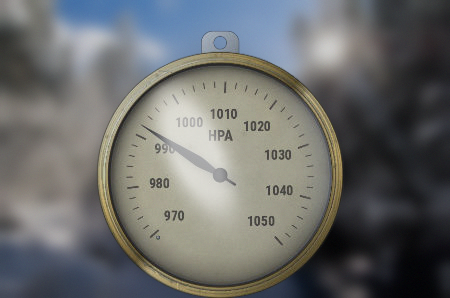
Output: hPa 992
